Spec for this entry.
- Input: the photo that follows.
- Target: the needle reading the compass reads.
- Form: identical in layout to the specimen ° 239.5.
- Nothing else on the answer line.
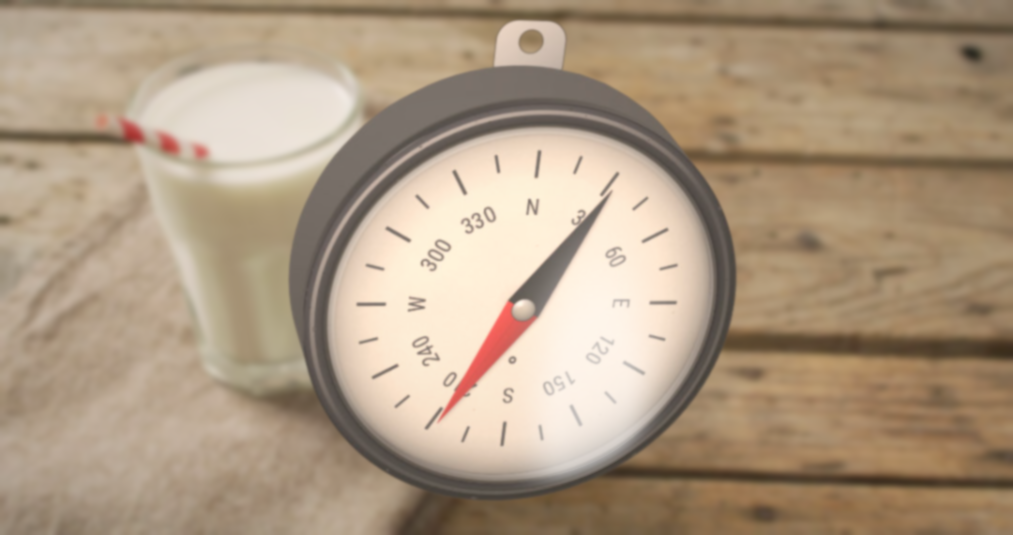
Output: ° 210
